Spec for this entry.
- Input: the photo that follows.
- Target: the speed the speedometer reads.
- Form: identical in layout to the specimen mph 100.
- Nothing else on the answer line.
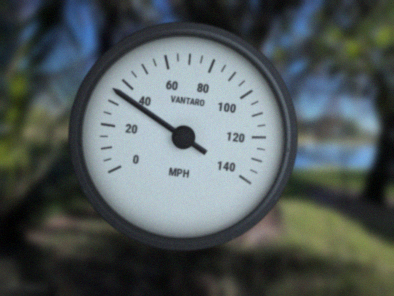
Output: mph 35
